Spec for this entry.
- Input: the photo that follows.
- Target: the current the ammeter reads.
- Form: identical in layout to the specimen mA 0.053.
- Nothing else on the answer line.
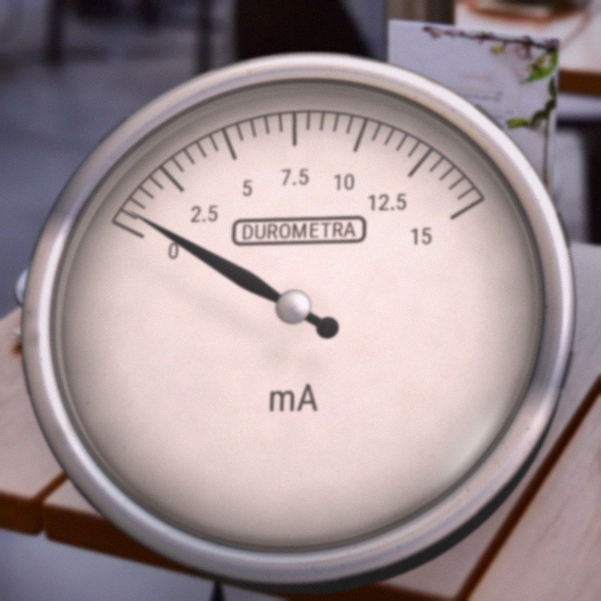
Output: mA 0.5
